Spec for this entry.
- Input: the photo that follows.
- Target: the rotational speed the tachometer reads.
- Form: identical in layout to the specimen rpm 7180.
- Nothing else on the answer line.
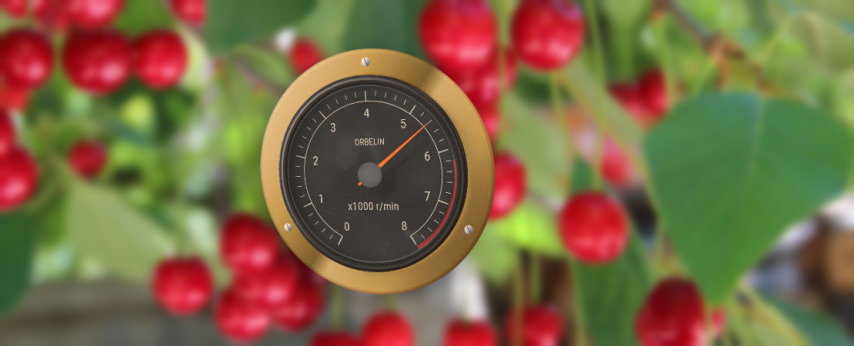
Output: rpm 5400
